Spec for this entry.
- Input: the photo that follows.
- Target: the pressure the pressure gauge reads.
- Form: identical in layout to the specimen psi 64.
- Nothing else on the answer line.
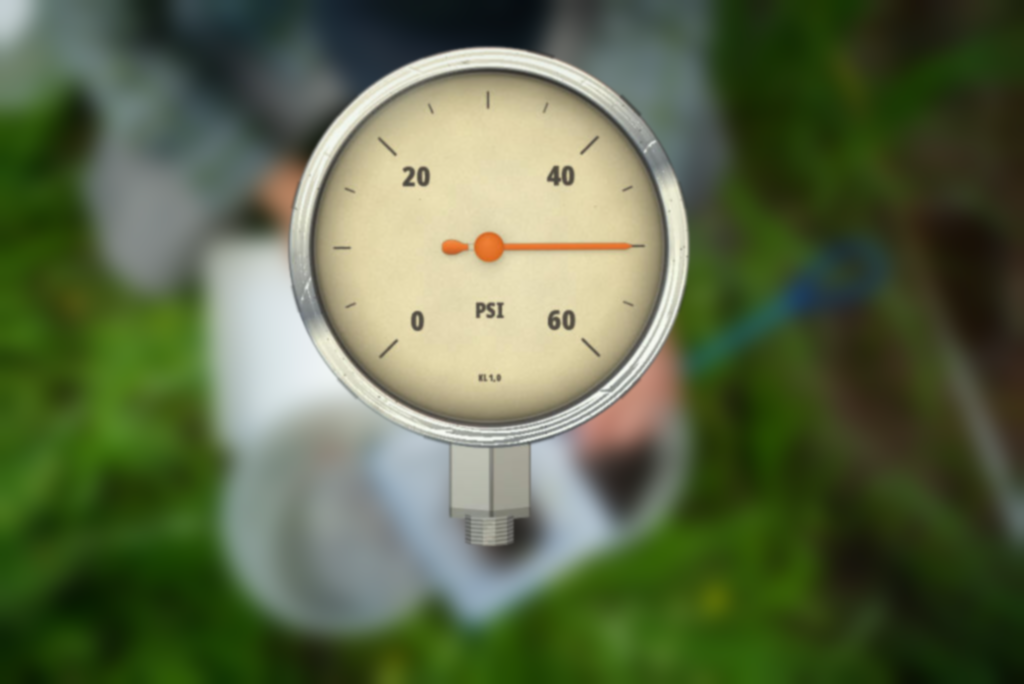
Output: psi 50
